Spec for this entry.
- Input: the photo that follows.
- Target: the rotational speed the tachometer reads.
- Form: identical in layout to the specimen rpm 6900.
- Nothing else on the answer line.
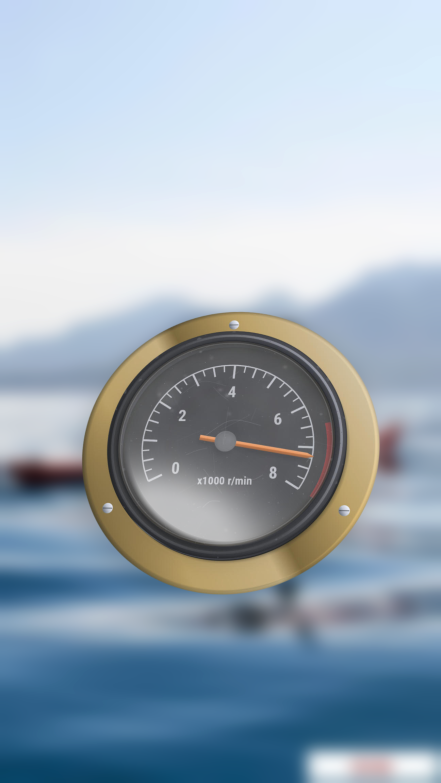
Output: rpm 7250
